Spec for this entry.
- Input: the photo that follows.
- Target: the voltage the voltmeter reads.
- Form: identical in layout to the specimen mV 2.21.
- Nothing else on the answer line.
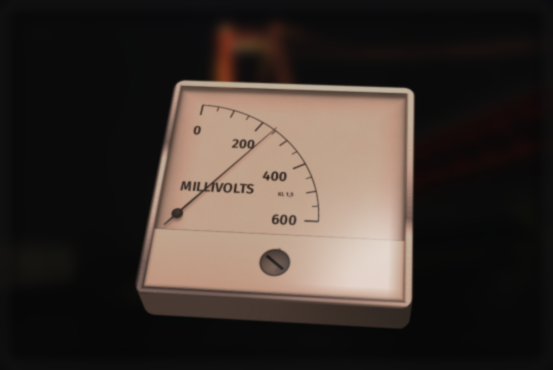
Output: mV 250
